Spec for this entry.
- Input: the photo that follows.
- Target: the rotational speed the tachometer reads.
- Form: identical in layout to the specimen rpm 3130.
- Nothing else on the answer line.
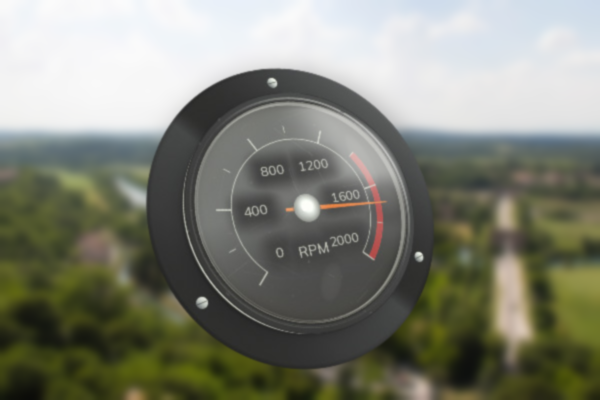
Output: rpm 1700
